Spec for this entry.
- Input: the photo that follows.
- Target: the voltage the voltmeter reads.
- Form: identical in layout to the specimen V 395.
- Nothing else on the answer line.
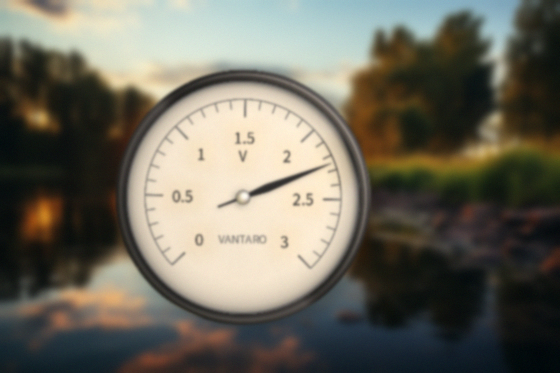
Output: V 2.25
